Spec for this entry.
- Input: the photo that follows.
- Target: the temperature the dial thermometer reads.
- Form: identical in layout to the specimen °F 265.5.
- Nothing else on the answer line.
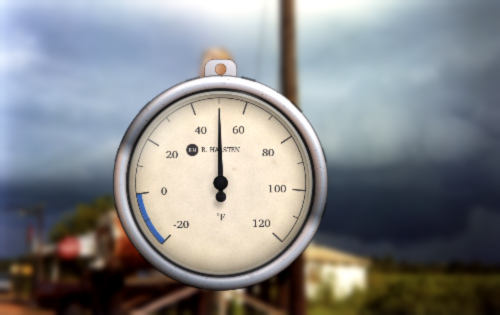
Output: °F 50
